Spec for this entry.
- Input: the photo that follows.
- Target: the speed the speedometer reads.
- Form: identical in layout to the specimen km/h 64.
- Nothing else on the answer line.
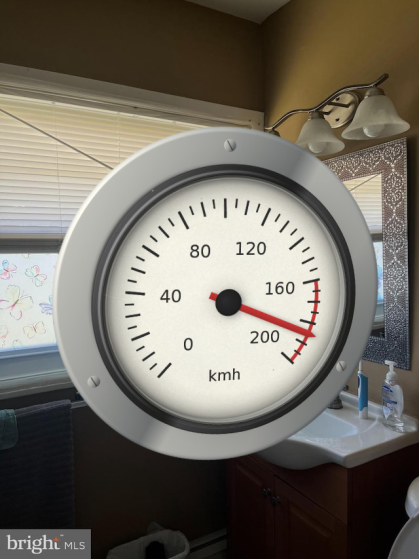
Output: km/h 185
